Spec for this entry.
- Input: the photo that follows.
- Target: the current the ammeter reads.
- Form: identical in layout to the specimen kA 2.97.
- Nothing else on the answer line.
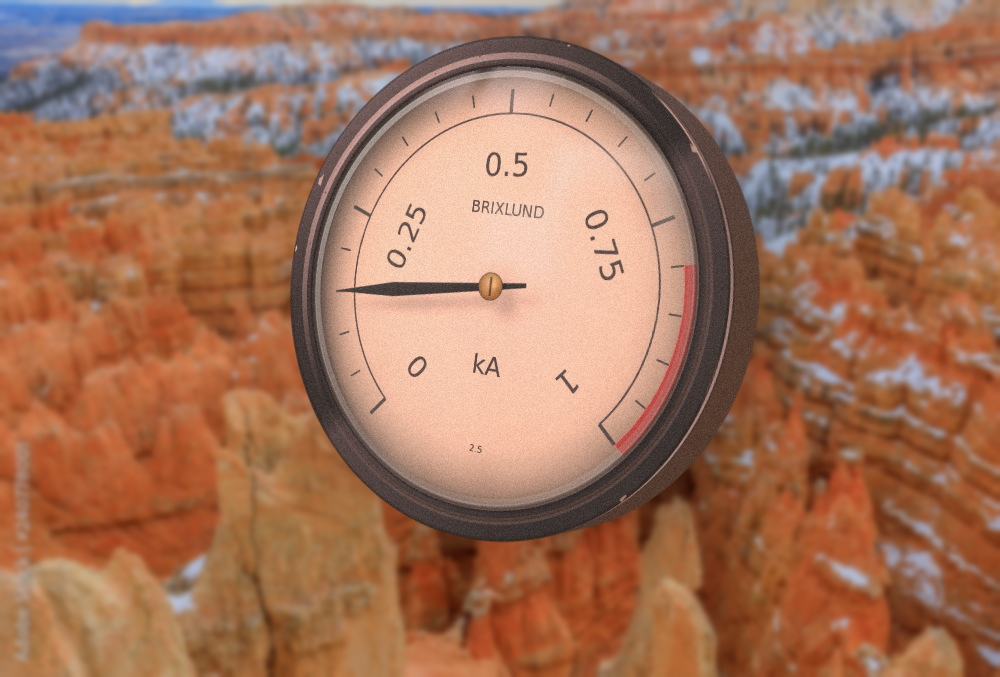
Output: kA 0.15
